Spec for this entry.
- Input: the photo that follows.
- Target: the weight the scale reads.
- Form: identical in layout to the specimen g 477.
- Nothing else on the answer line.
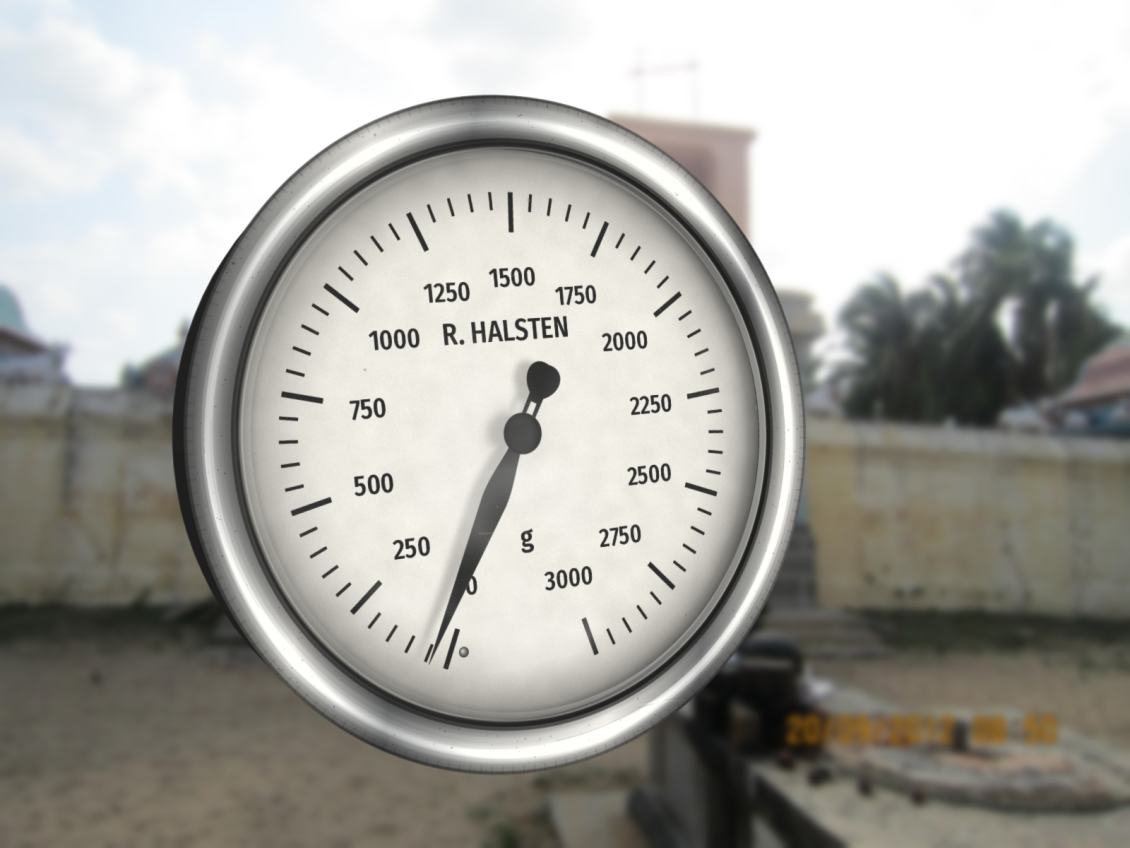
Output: g 50
